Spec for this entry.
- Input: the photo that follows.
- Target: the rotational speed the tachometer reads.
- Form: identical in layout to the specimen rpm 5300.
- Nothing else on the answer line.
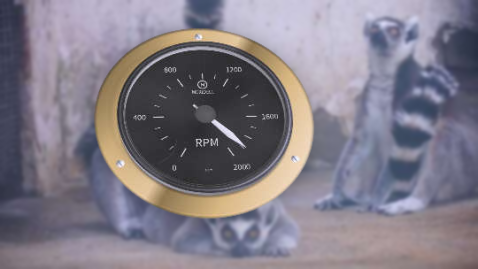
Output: rpm 1900
